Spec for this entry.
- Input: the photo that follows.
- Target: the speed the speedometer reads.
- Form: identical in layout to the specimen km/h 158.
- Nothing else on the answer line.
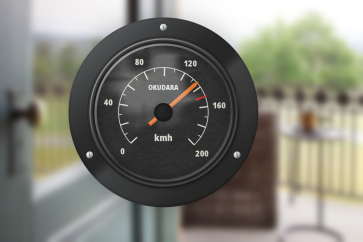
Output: km/h 135
